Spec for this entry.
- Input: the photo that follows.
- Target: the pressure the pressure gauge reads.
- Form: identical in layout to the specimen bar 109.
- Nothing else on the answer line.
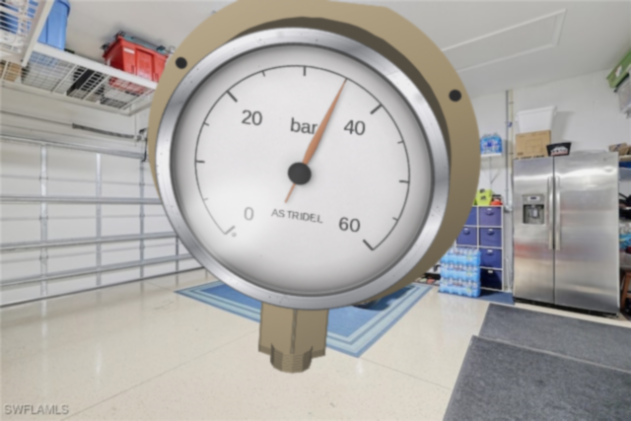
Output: bar 35
